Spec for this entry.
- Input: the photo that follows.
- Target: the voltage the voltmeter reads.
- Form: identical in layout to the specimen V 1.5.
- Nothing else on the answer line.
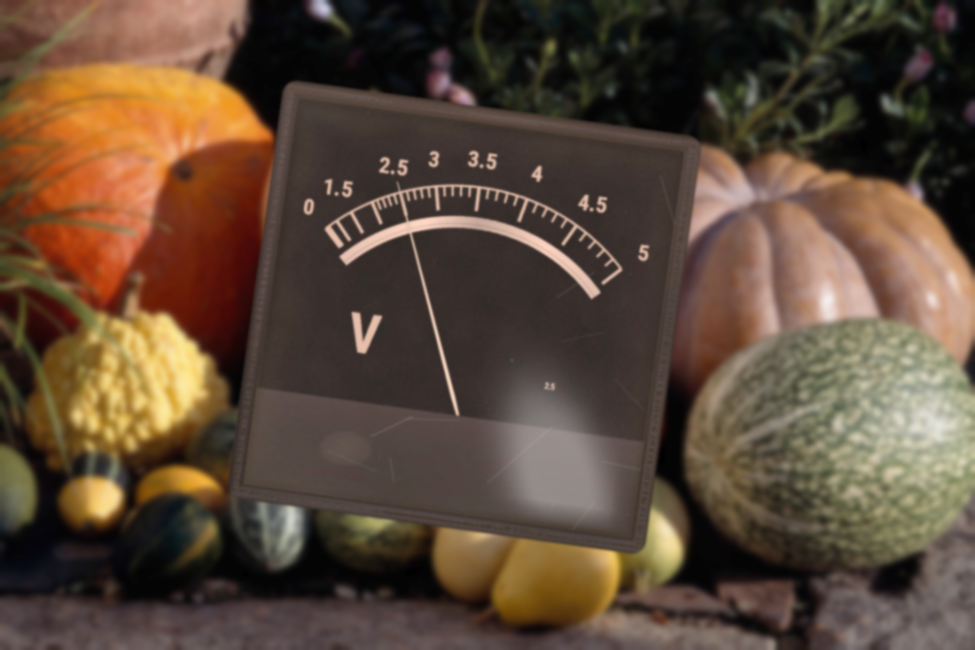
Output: V 2.5
